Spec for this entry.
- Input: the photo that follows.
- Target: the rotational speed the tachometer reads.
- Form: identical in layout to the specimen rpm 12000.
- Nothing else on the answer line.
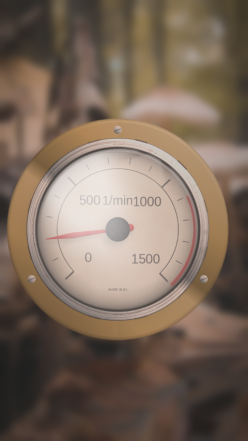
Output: rpm 200
